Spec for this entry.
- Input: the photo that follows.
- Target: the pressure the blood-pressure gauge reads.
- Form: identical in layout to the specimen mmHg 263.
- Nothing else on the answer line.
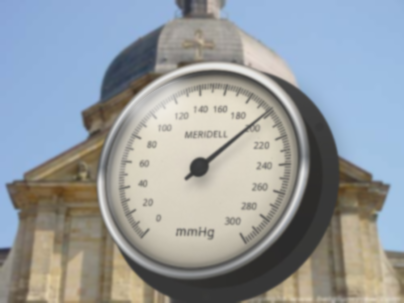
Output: mmHg 200
